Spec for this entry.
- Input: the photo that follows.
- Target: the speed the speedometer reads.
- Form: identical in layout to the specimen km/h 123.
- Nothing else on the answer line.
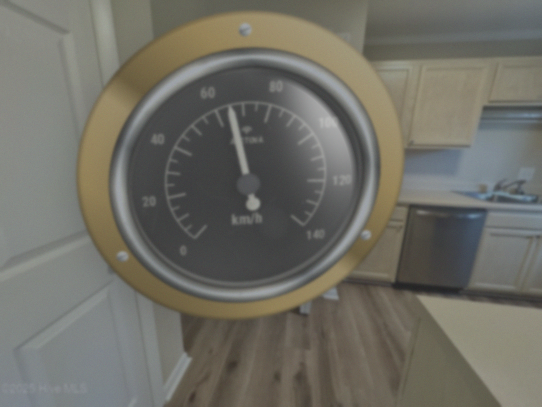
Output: km/h 65
